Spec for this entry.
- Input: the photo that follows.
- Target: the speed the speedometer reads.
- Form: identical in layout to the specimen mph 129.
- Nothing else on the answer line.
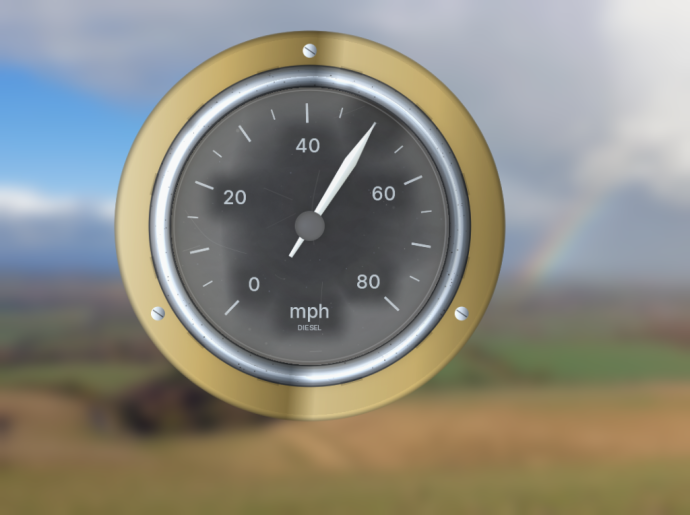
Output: mph 50
